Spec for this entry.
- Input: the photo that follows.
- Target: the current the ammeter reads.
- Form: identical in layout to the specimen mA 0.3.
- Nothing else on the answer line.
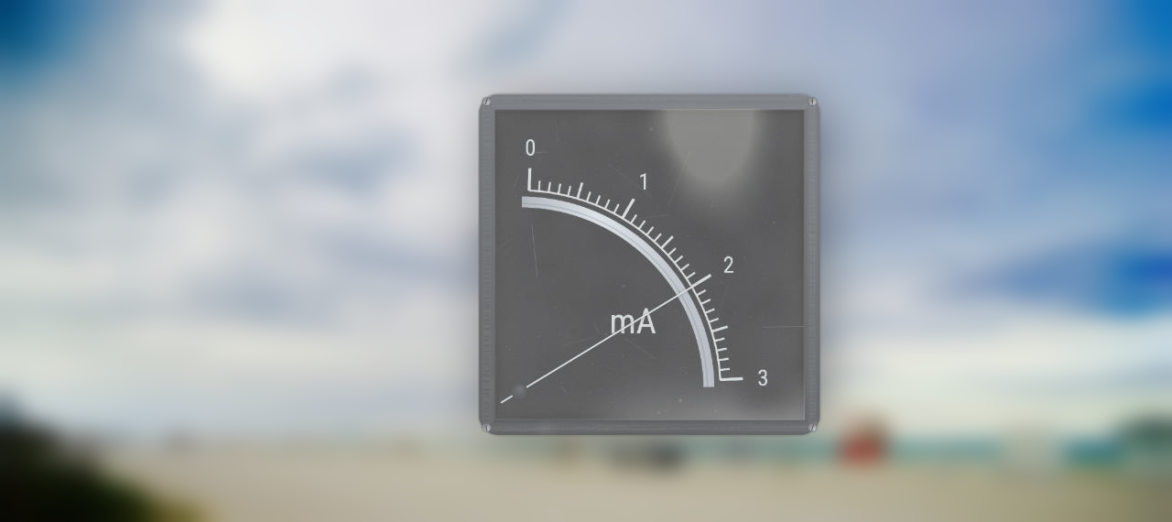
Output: mA 2
